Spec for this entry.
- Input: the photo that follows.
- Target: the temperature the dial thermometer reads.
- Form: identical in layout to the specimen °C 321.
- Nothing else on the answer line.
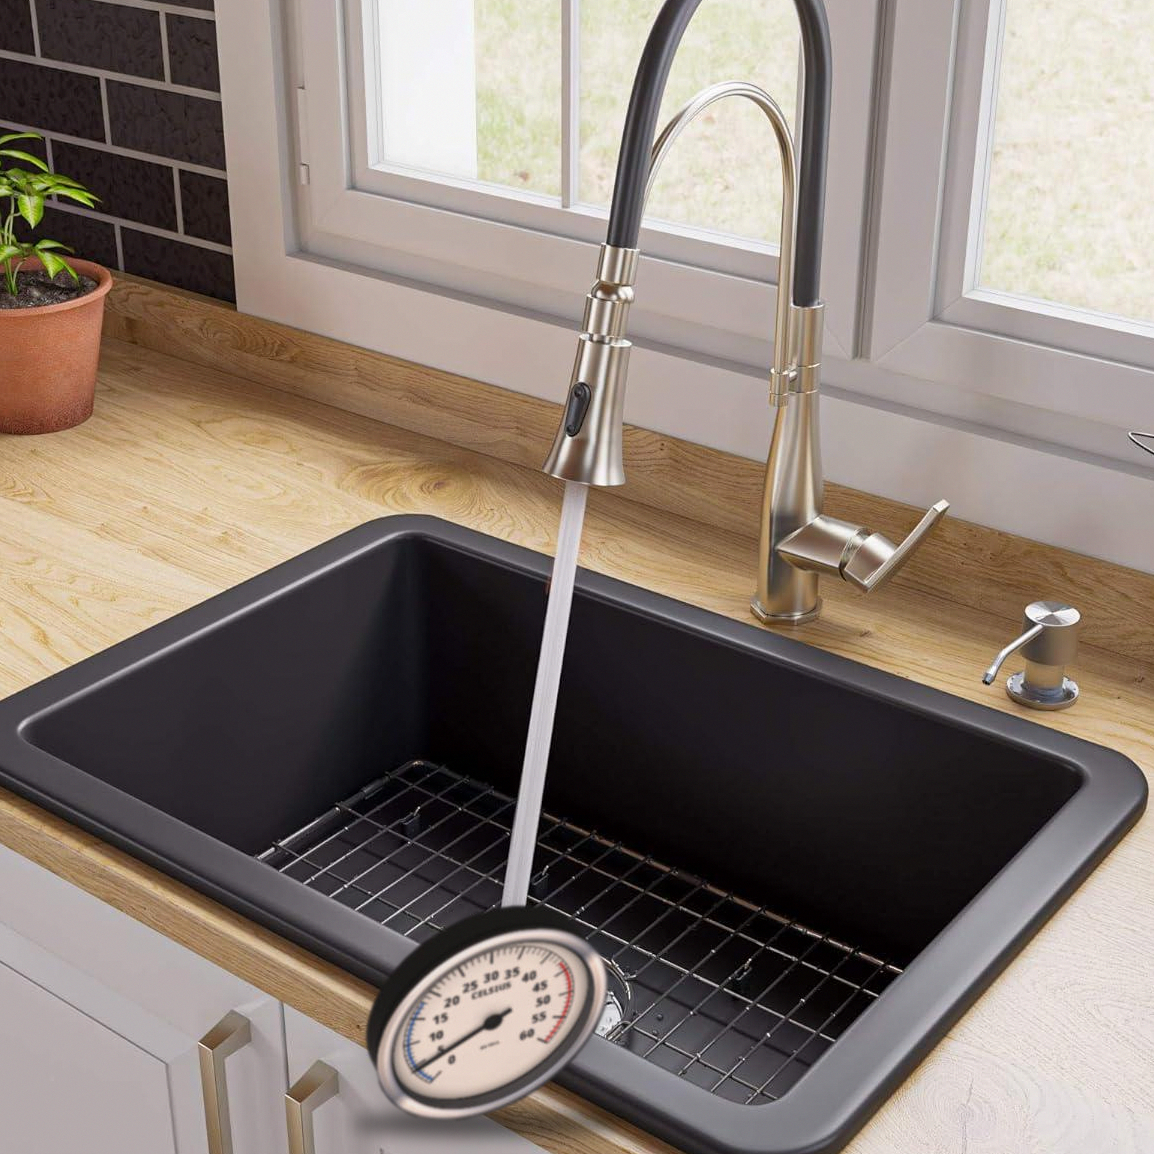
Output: °C 5
